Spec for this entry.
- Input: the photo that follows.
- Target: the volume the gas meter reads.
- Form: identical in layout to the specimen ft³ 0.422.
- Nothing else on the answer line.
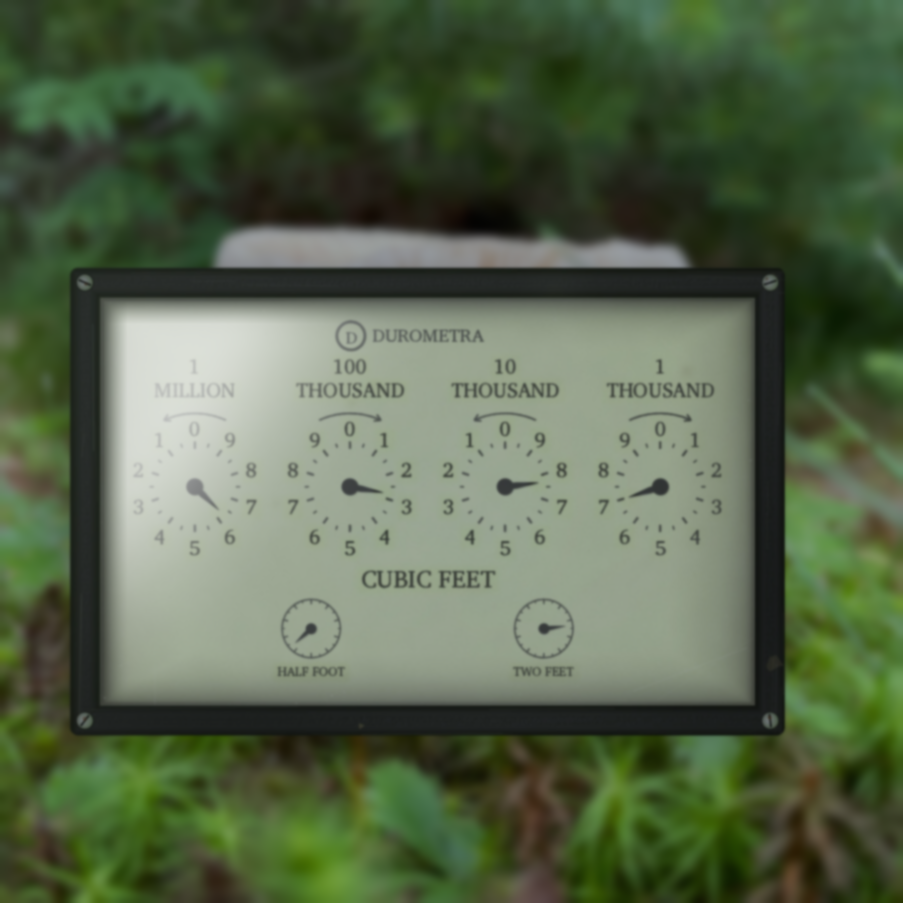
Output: ft³ 627700
